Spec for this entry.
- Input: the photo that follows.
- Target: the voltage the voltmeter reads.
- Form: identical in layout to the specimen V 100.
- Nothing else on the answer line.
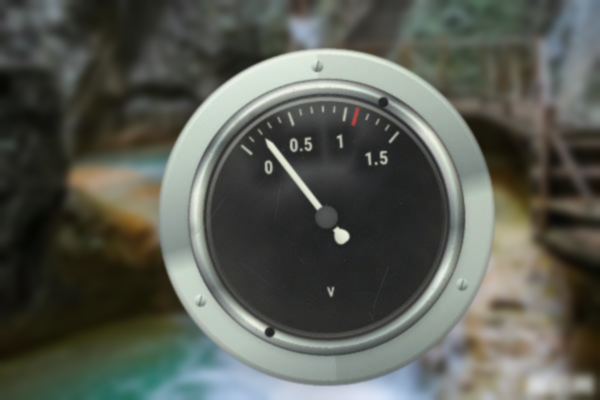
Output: V 0.2
